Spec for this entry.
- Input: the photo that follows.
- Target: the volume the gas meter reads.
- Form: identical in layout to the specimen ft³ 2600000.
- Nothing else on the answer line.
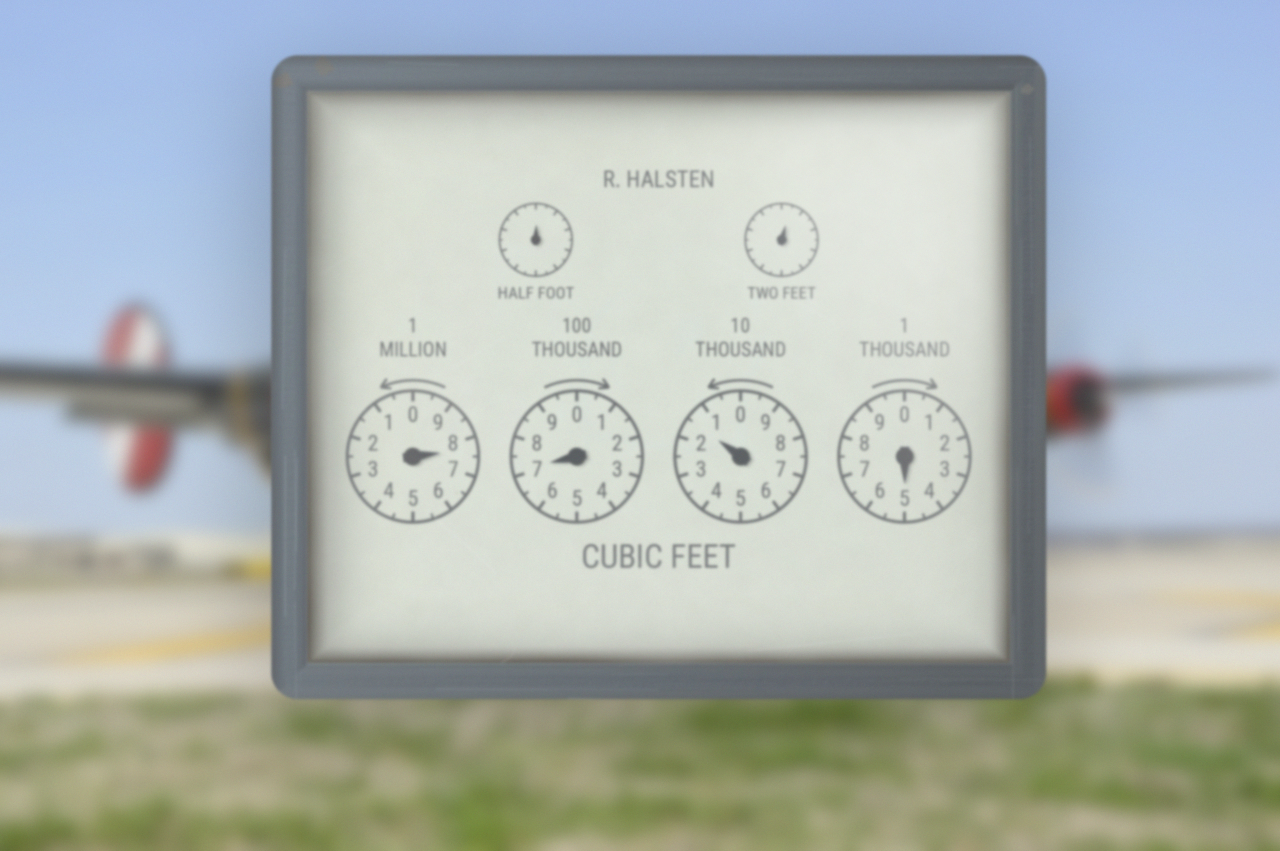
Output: ft³ 771500
